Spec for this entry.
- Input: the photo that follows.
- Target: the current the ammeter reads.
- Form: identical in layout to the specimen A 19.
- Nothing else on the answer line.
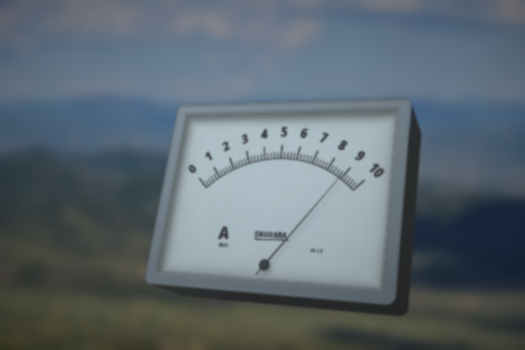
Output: A 9
